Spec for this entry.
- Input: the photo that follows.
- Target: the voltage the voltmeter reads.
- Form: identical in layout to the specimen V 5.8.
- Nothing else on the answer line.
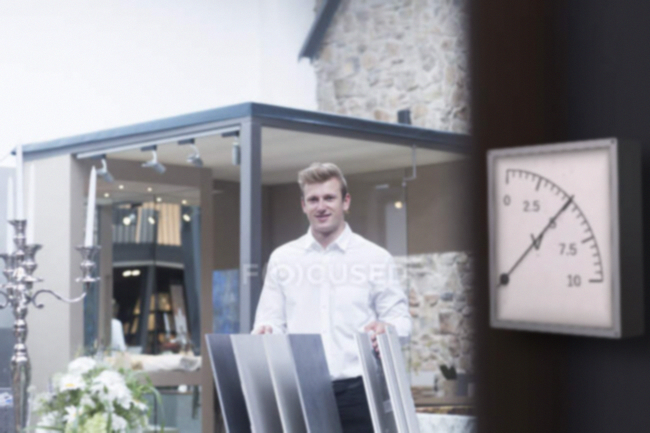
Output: V 5
